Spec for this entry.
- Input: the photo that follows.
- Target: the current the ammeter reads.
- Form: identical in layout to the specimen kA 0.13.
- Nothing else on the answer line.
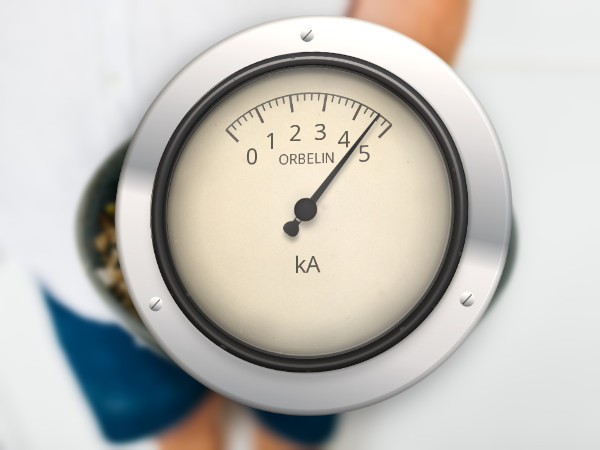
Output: kA 4.6
